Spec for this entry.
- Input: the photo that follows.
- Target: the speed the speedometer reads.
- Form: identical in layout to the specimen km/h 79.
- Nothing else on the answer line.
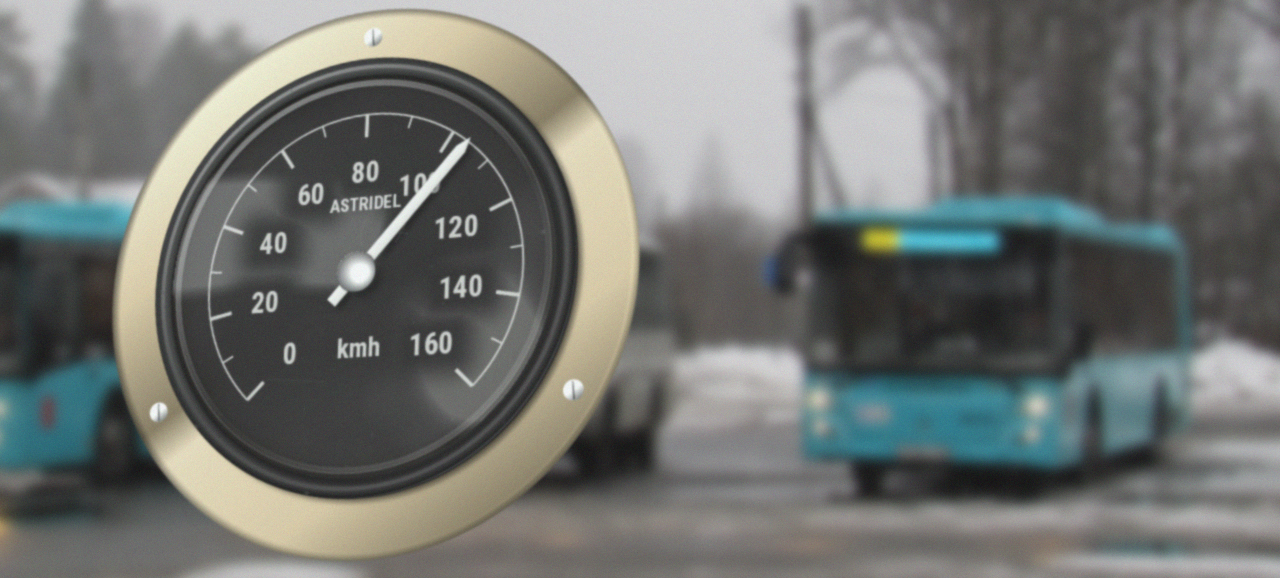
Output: km/h 105
